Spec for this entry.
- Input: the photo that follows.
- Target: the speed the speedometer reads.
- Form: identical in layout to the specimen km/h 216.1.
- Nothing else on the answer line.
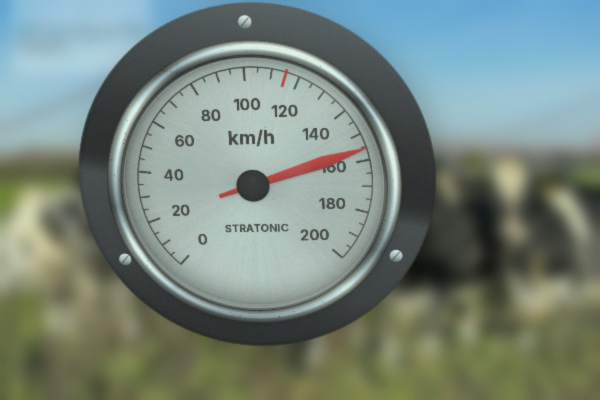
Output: km/h 155
